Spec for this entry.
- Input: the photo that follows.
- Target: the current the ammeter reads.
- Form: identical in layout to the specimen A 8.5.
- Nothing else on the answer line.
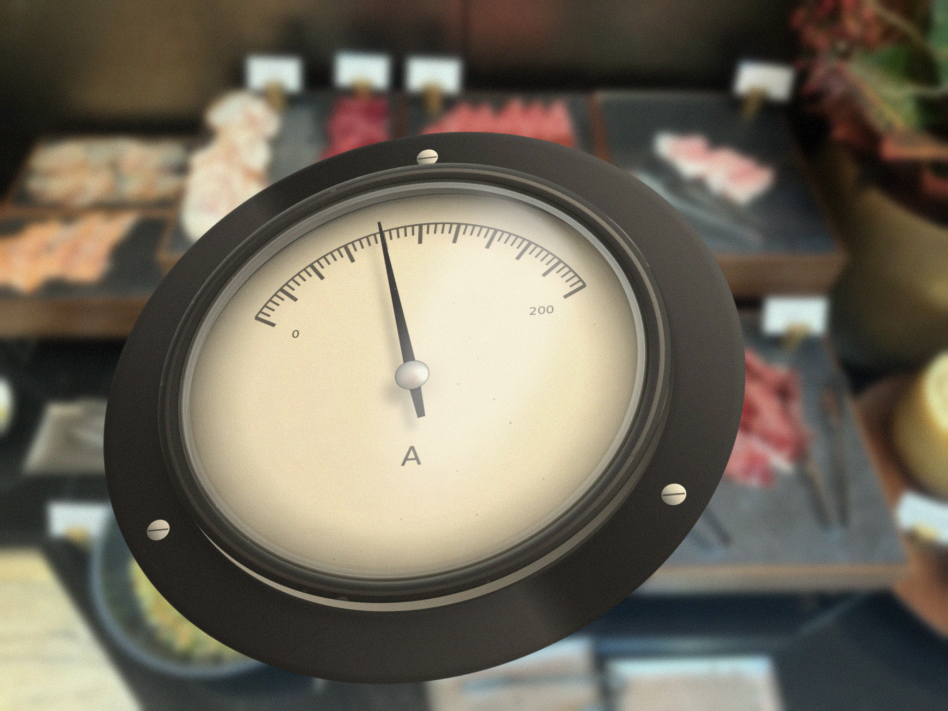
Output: A 80
